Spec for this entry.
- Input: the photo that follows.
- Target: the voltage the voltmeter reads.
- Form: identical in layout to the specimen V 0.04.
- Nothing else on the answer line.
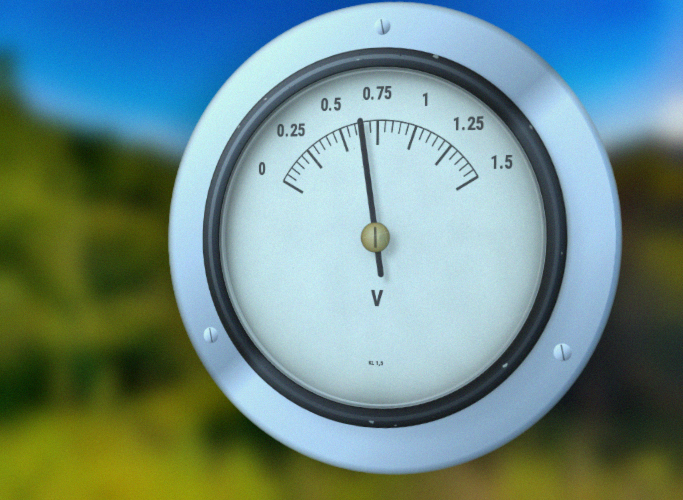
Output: V 0.65
